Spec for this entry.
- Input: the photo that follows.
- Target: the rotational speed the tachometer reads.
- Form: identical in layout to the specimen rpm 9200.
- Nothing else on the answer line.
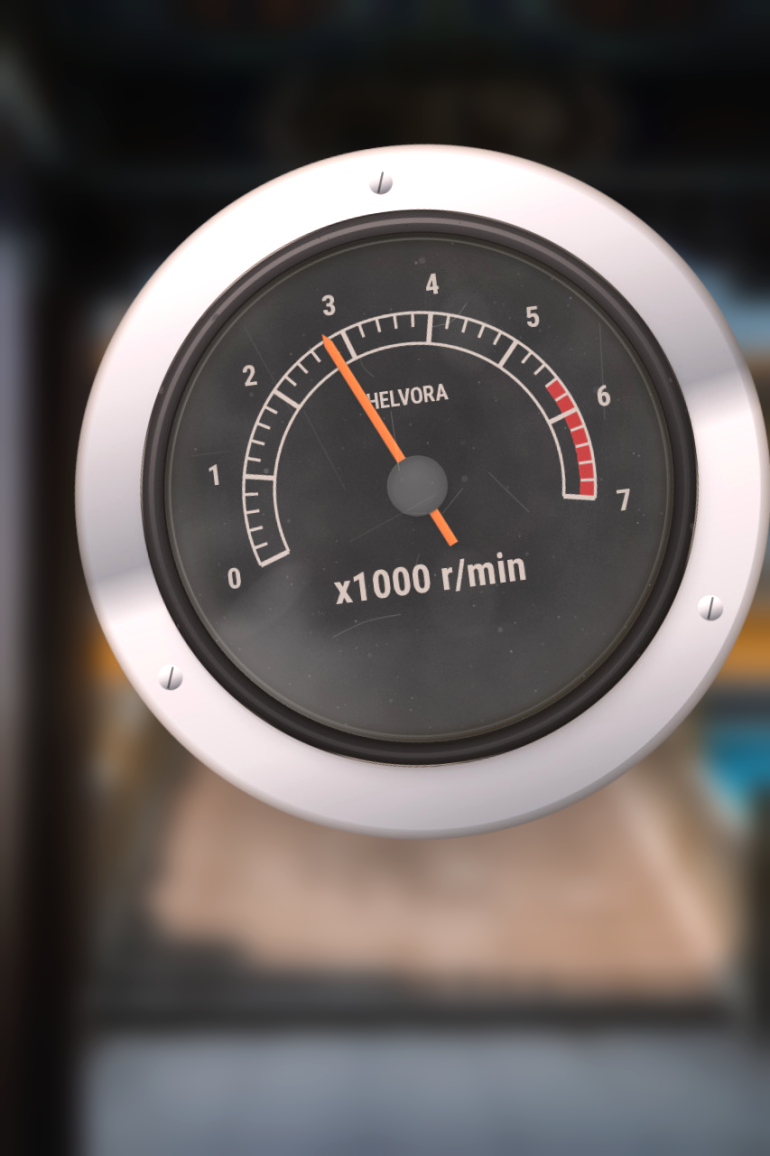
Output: rpm 2800
